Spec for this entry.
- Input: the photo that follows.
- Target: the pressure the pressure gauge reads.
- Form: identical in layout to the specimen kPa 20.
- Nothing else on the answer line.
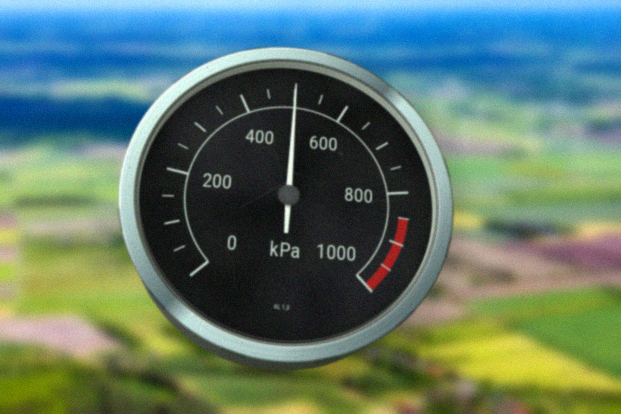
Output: kPa 500
